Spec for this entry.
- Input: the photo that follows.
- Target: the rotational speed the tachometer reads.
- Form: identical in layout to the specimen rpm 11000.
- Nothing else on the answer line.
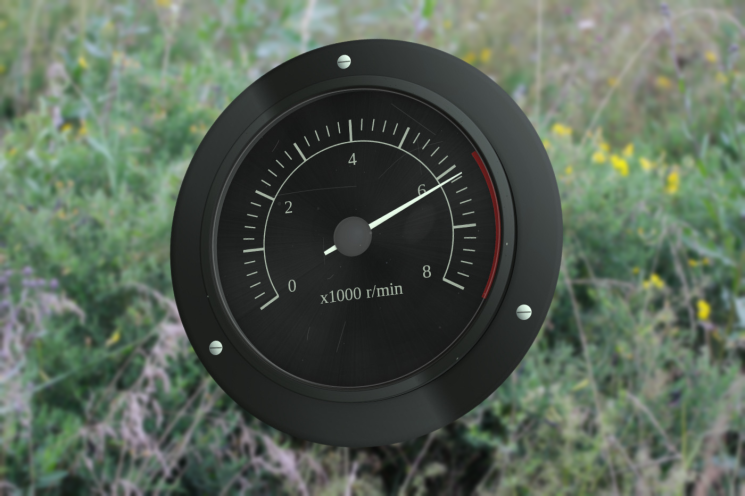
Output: rpm 6200
